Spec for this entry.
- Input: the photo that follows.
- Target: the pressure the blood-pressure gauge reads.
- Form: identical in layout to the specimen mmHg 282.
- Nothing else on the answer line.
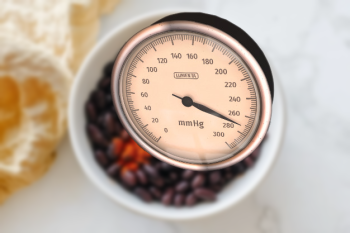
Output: mmHg 270
